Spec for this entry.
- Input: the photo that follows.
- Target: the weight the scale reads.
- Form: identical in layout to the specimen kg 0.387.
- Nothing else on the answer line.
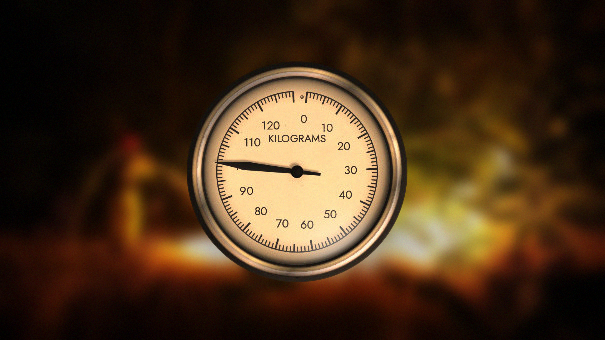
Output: kg 100
